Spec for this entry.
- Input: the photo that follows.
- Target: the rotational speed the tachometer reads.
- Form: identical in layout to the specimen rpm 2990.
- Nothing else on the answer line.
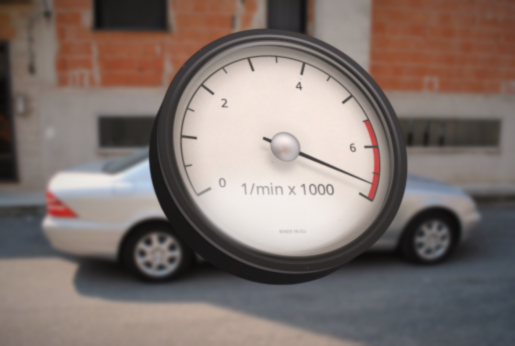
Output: rpm 6750
